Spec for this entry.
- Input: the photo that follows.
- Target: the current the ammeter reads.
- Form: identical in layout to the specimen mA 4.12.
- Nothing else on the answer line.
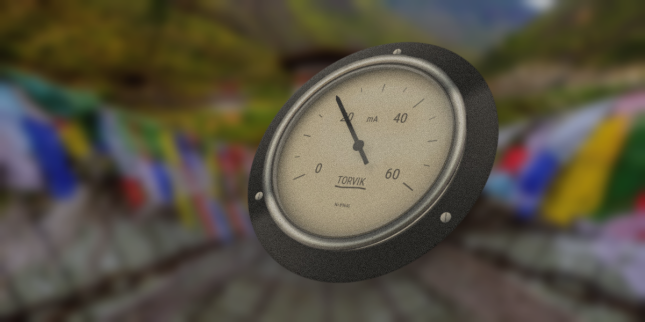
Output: mA 20
